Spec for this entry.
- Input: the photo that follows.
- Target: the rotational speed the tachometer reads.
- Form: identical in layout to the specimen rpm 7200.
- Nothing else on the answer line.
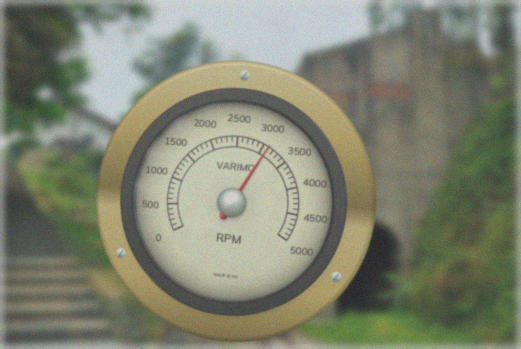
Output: rpm 3100
